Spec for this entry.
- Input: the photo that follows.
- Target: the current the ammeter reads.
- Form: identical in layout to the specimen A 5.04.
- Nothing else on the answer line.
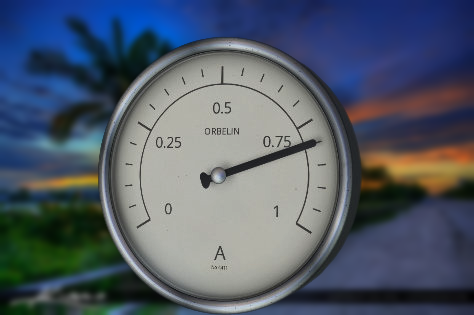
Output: A 0.8
